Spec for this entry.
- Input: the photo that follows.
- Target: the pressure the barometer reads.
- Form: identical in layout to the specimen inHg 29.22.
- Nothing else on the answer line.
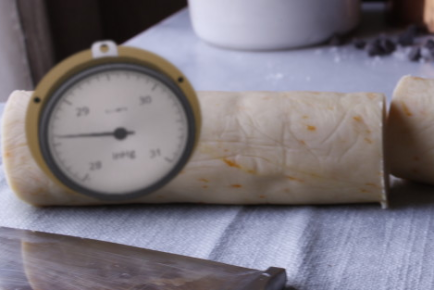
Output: inHg 28.6
